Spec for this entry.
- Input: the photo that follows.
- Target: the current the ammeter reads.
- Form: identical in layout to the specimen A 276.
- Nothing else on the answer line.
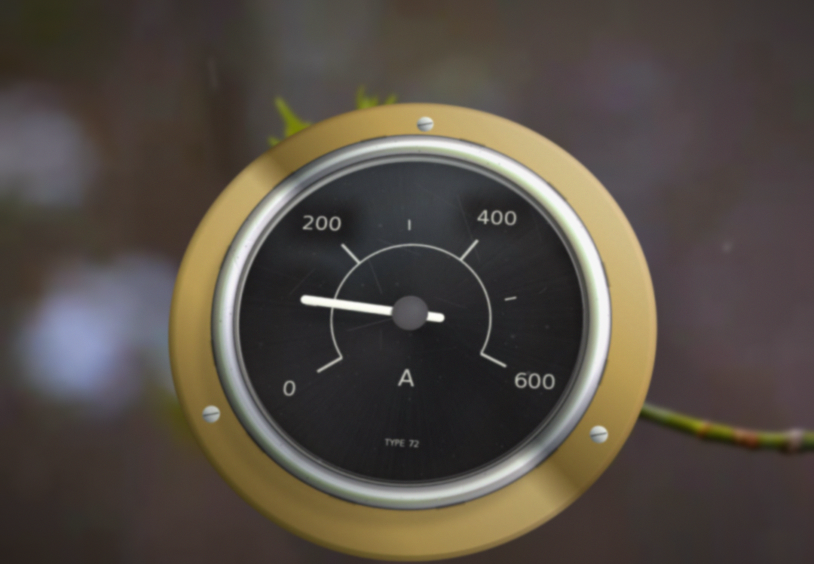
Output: A 100
